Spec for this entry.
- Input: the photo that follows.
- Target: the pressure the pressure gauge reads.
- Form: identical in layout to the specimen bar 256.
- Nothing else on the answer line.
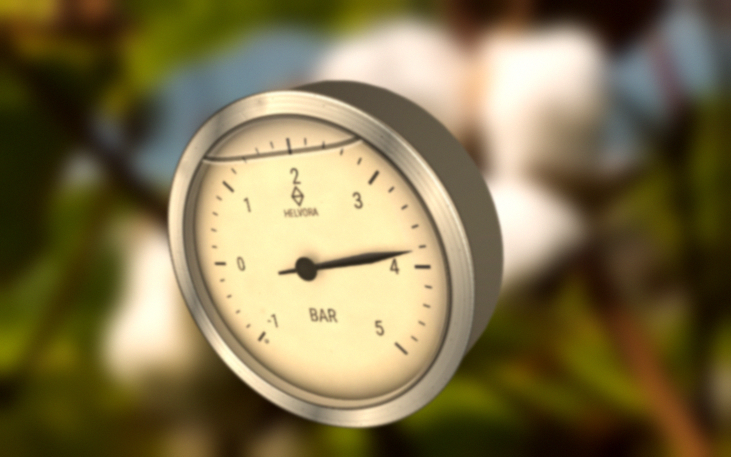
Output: bar 3.8
